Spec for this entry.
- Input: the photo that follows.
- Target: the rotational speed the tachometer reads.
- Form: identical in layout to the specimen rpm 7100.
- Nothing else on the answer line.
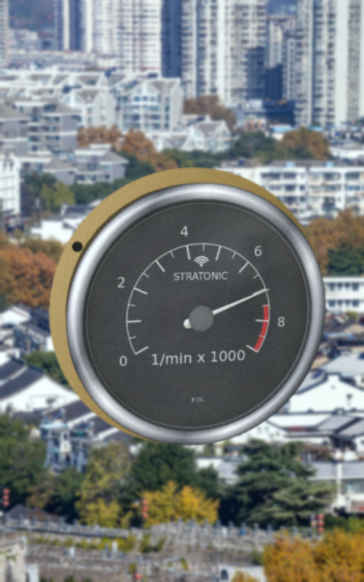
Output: rpm 7000
